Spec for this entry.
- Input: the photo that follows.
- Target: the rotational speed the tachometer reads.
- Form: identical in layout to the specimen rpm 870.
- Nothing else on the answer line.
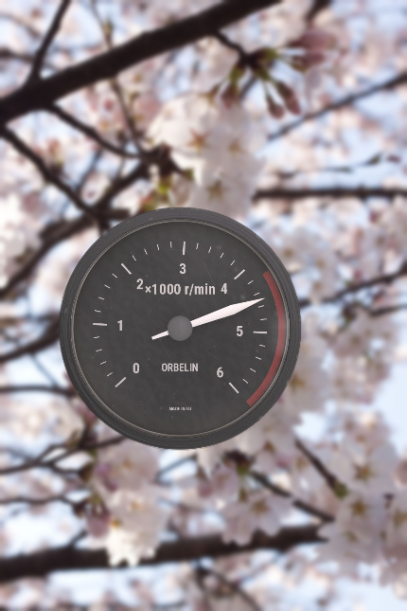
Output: rpm 4500
